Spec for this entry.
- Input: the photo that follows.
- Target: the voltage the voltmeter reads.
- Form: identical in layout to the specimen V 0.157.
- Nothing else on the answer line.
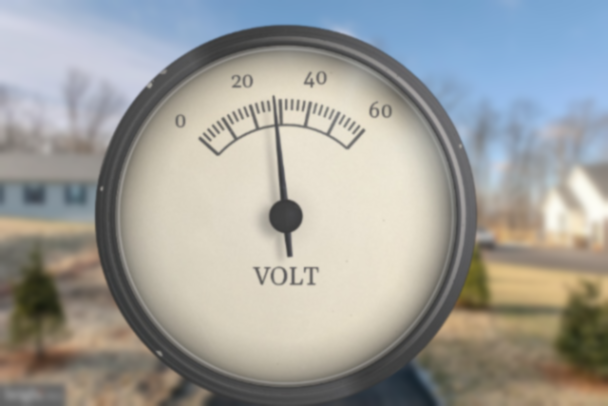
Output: V 28
